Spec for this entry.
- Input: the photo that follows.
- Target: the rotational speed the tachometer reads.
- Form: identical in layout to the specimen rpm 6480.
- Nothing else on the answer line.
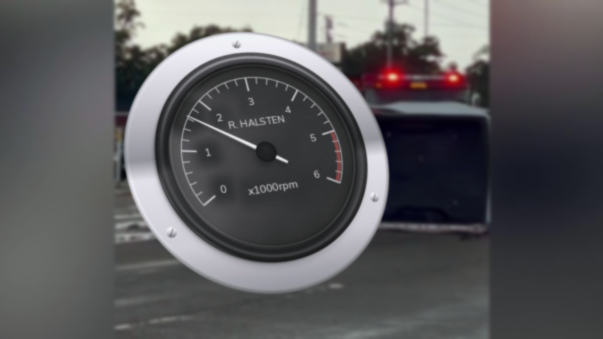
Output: rpm 1600
